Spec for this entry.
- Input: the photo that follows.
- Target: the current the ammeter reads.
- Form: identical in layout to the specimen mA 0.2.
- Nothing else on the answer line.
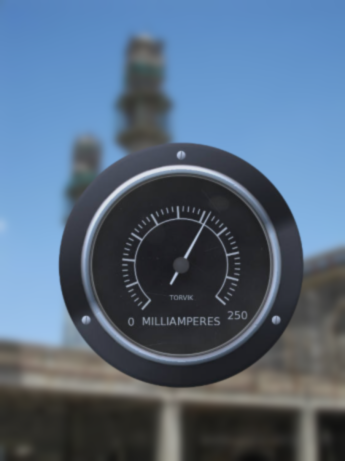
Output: mA 155
